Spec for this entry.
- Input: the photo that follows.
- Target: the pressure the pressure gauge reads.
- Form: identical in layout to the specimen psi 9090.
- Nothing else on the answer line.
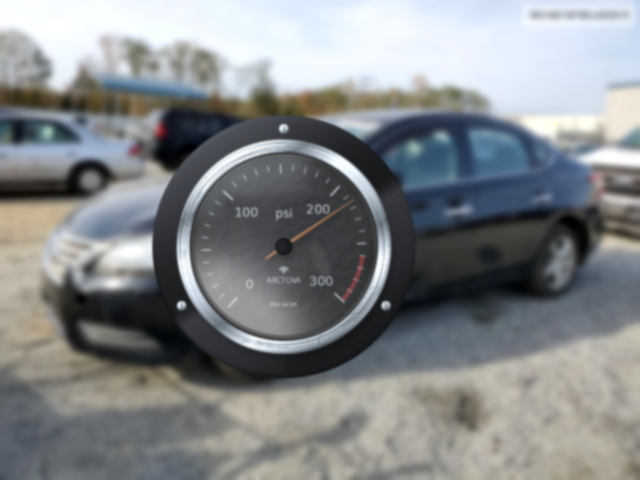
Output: psi 215
